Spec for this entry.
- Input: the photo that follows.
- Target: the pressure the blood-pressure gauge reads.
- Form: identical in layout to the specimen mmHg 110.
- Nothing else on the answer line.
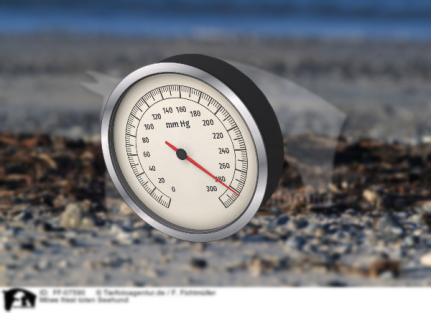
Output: mmHg 280
